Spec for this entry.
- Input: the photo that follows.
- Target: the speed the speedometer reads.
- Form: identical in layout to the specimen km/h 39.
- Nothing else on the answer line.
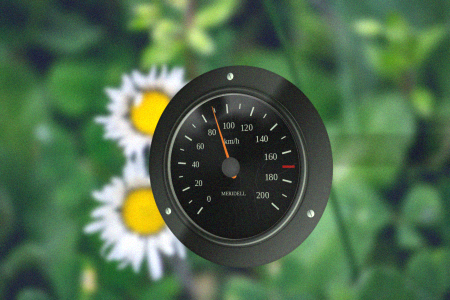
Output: km/h 90
